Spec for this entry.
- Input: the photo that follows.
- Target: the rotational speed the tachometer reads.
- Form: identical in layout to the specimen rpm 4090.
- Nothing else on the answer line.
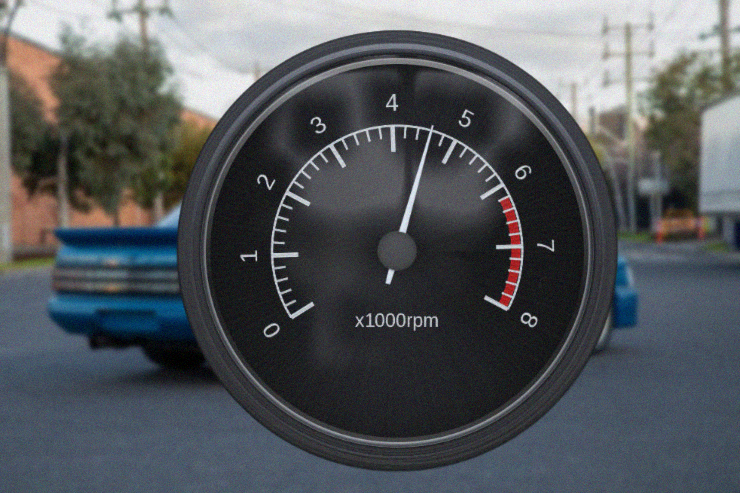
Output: rpm 4600
